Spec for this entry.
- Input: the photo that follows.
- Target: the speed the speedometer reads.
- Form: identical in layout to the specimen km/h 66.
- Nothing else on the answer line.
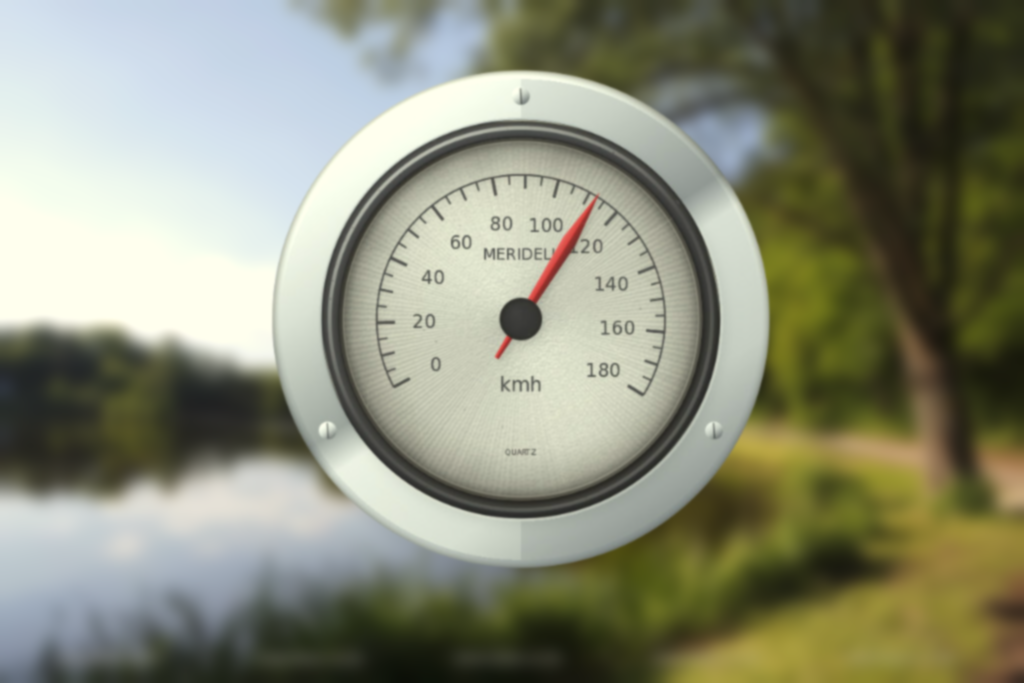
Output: km/h 112.5
